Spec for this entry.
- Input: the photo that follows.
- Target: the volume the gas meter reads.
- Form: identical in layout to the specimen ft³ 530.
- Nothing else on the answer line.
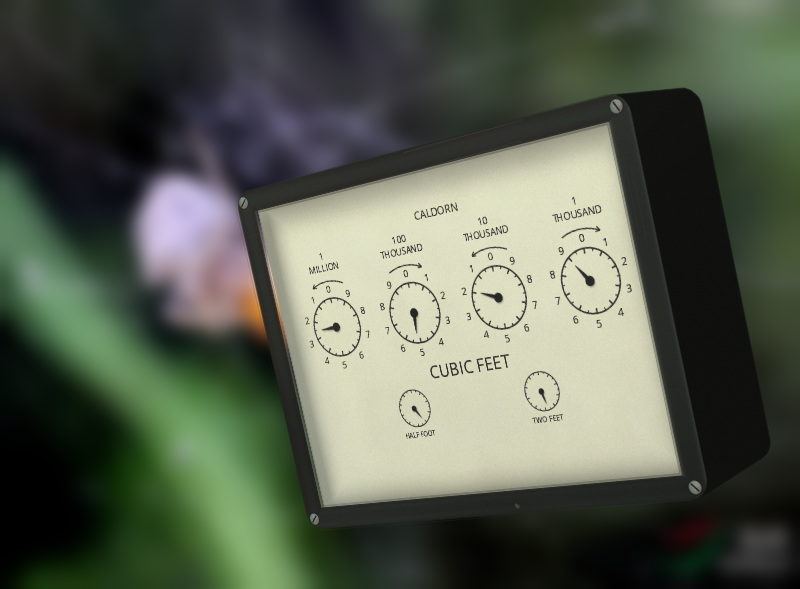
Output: ft³ 251900
